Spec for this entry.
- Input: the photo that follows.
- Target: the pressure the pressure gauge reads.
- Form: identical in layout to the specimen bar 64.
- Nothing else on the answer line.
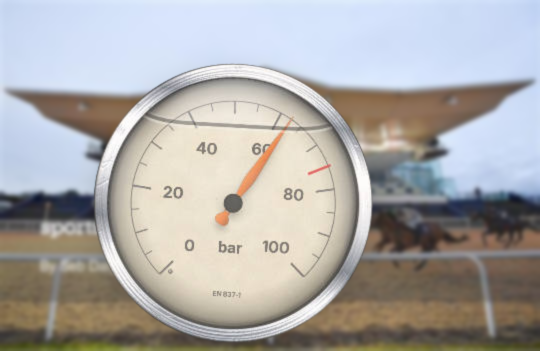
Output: bar 62.5
